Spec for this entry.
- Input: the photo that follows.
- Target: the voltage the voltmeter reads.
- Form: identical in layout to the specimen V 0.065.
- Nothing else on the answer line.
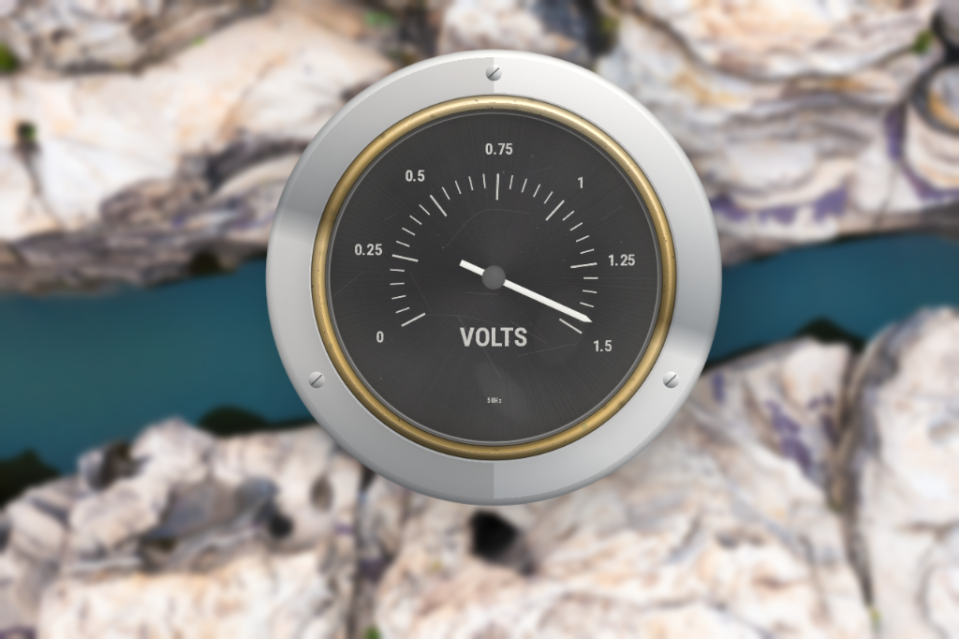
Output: V 1.45
